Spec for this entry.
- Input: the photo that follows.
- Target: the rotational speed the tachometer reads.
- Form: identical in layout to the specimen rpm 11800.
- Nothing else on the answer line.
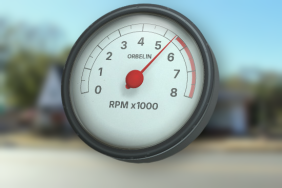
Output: rpm 5500
